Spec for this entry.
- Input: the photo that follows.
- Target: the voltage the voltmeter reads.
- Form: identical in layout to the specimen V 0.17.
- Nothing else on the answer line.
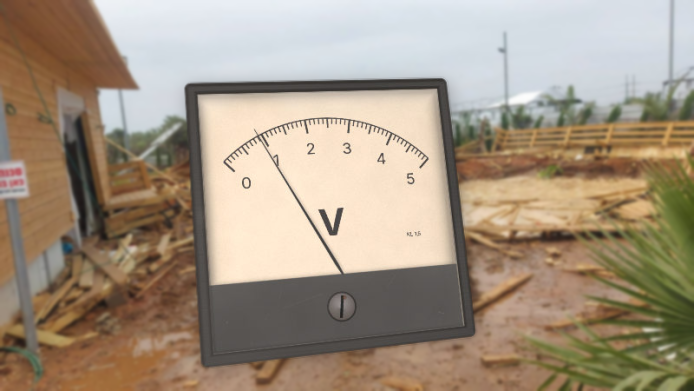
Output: V 0.9
